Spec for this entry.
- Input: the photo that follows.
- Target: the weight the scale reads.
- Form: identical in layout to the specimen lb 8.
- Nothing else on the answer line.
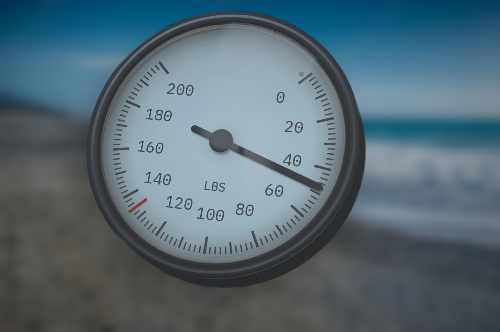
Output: lb 48
